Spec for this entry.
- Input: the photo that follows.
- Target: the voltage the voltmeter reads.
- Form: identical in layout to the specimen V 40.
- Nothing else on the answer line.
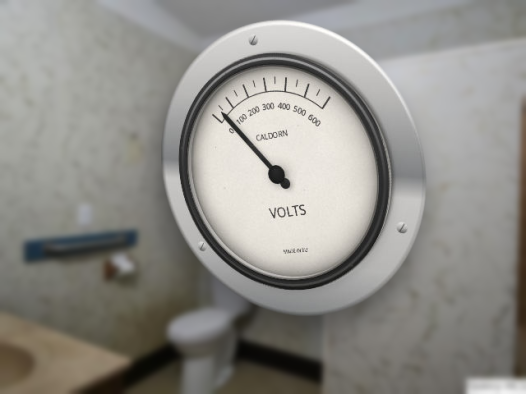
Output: V 50
